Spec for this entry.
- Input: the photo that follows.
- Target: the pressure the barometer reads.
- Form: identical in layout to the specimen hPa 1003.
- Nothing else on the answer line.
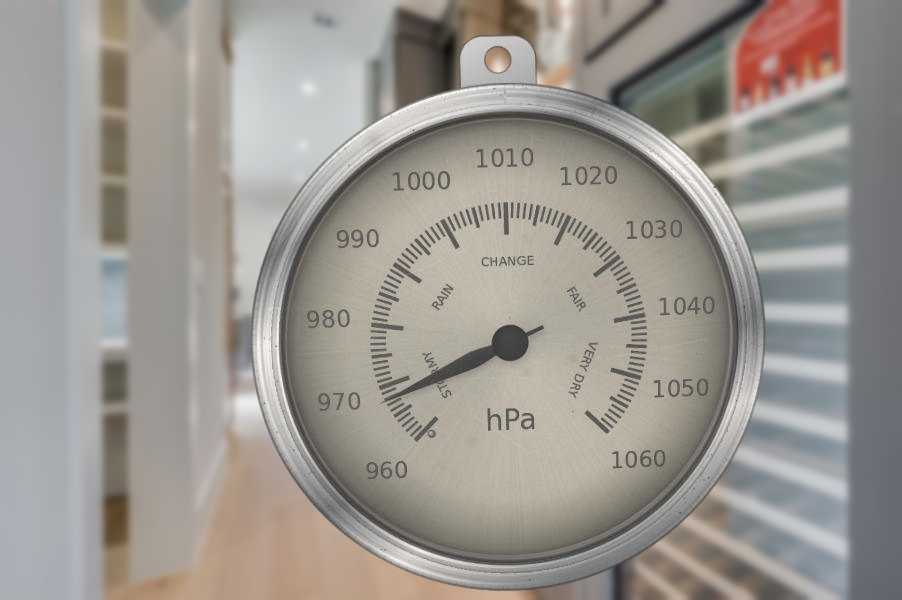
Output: hPa 968
